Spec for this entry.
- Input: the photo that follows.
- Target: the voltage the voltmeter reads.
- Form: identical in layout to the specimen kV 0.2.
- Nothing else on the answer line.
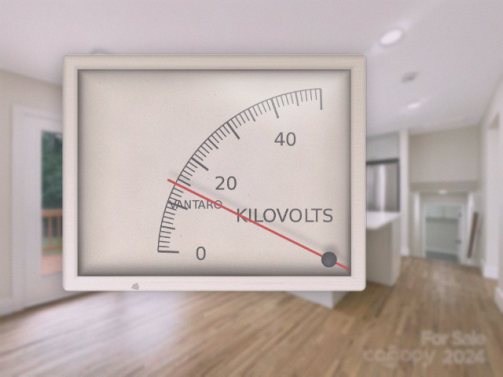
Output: kV 14
